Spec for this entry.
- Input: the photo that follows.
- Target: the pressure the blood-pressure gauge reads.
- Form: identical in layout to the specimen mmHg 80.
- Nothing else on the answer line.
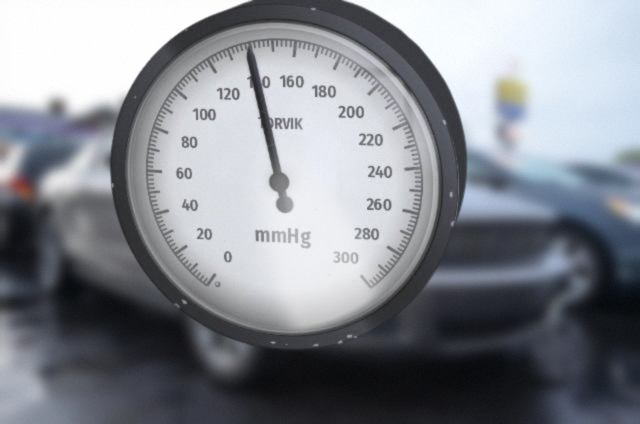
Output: mmHg 140
